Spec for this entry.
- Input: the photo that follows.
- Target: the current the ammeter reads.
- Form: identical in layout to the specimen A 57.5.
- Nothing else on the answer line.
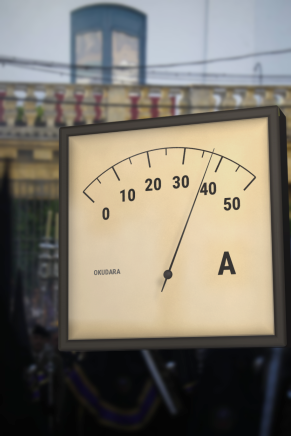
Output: A 37.5
